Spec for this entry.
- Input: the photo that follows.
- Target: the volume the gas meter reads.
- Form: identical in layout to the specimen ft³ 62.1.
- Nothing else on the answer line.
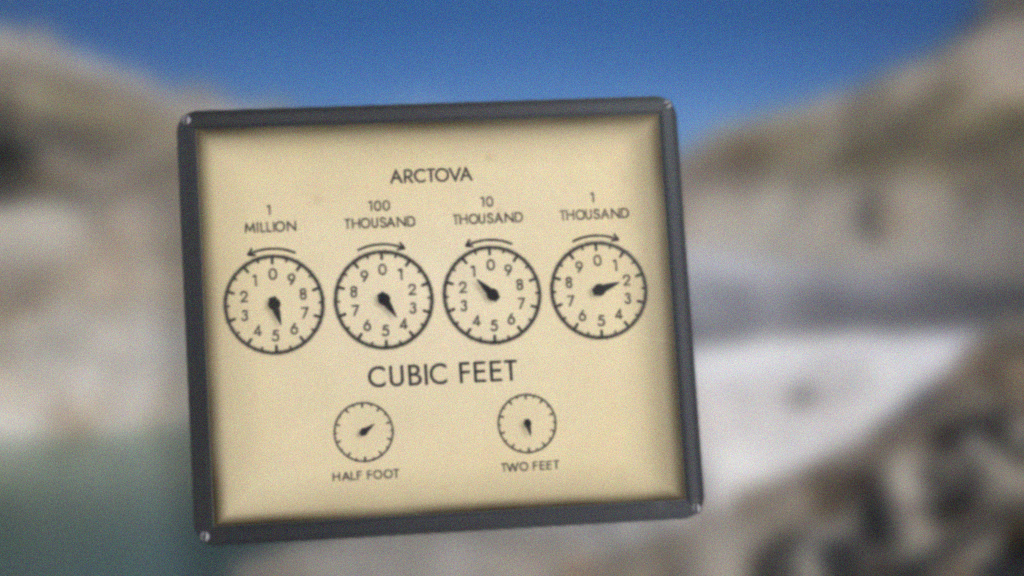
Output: ft³ 541200
